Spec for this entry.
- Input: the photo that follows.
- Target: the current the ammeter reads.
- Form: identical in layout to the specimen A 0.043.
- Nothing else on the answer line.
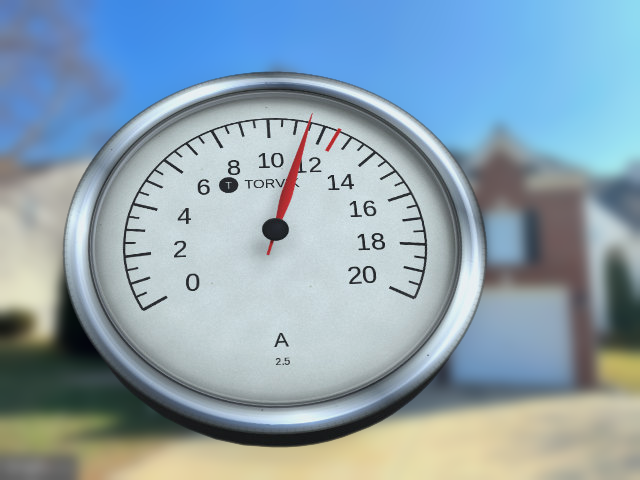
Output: A 11.5
